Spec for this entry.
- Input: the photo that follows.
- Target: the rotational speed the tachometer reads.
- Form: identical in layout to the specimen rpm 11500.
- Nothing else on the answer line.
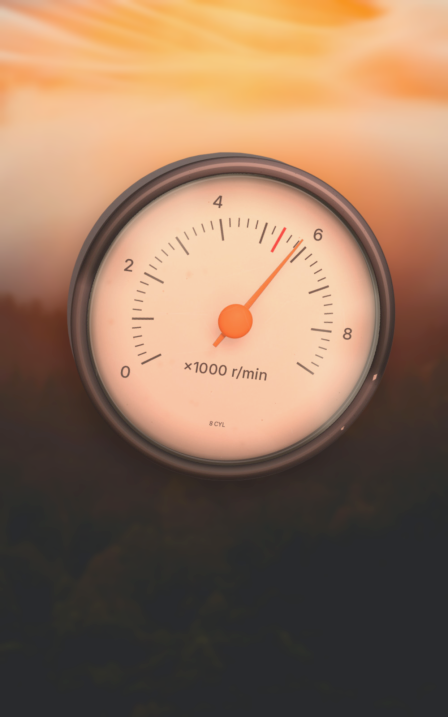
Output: rpm 5800
